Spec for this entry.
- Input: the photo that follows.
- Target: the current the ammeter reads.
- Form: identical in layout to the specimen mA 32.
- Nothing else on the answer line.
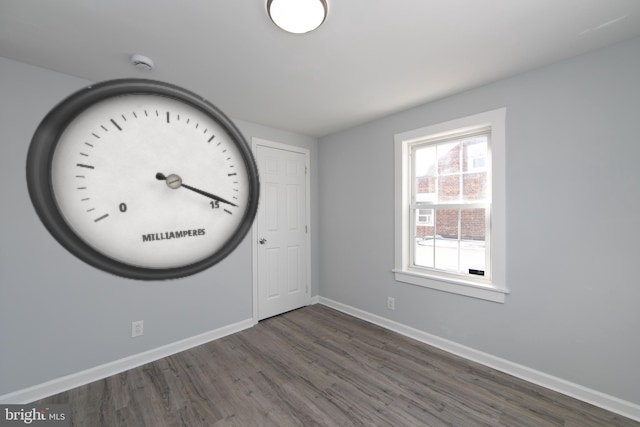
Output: mA 14.5
